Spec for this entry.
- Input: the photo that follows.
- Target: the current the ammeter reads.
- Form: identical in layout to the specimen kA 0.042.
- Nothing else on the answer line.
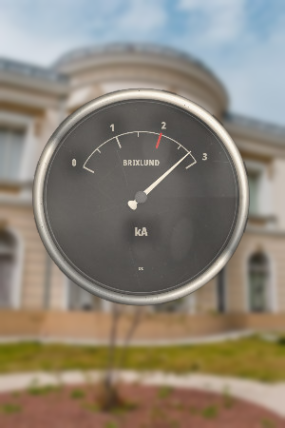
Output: kA 2.75
